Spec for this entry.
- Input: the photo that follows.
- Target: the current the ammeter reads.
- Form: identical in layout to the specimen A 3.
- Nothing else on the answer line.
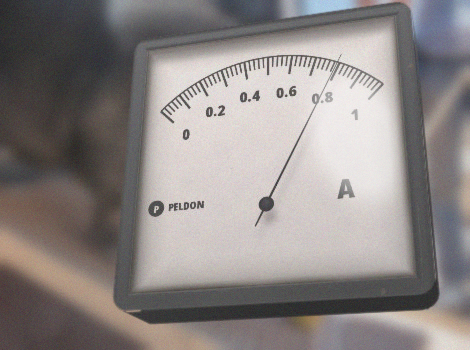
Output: A 0.8
